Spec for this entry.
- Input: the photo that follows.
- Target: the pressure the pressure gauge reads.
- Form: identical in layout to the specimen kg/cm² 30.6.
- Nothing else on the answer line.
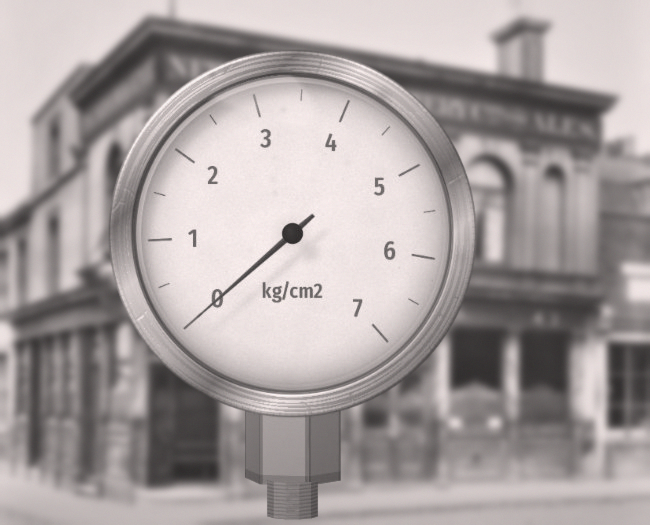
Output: kg/cm² 0
